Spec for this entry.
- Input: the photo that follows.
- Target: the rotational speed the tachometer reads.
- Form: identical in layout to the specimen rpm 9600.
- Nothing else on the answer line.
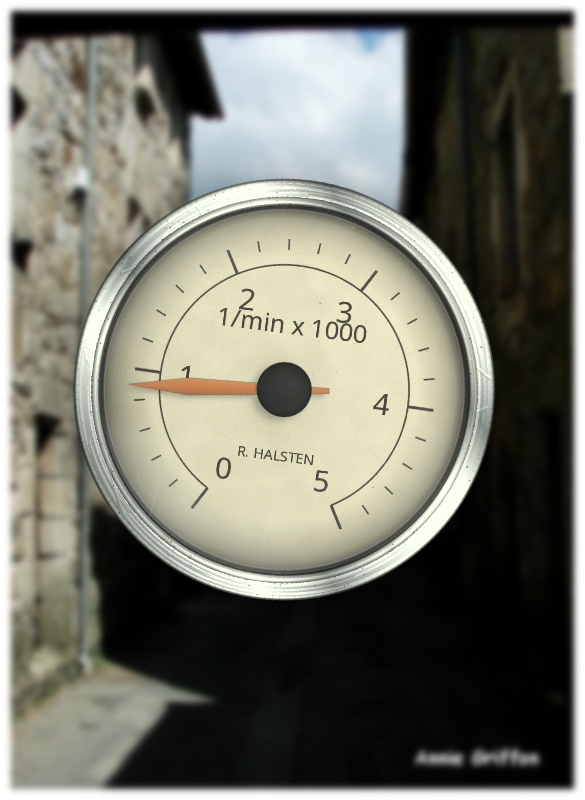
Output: rpm 900
